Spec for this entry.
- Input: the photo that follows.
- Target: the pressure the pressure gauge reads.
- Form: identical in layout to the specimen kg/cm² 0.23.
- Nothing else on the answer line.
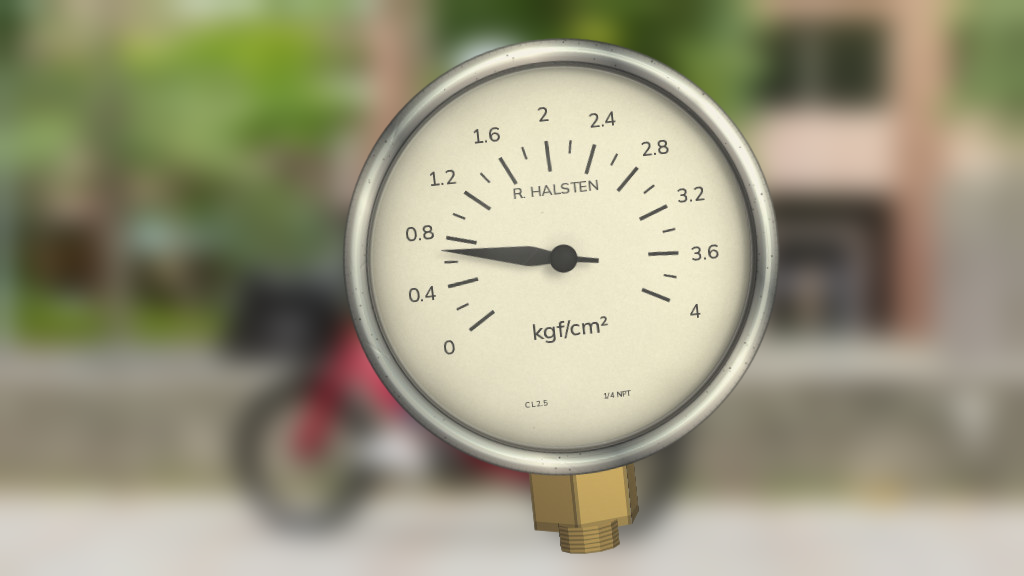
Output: kg/cm² 0.7
